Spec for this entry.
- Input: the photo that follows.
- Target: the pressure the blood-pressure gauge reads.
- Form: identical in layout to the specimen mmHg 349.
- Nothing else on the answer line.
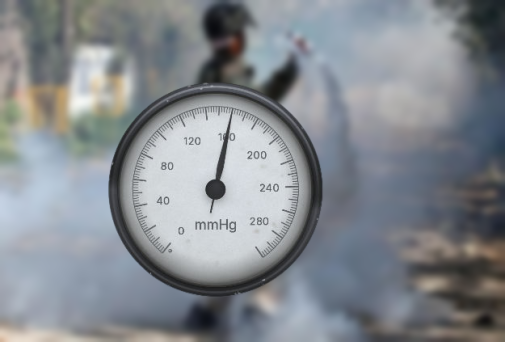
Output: mmHg 160
